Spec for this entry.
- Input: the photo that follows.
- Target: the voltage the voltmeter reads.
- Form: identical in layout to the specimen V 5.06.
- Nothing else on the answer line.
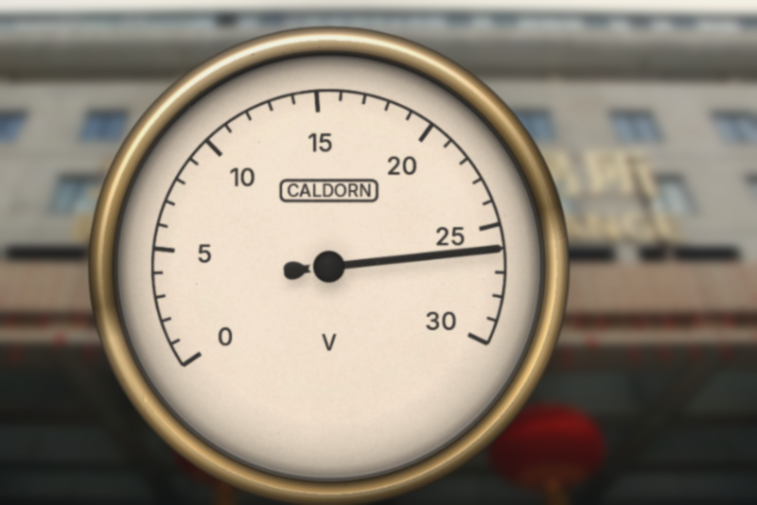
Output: V 26
